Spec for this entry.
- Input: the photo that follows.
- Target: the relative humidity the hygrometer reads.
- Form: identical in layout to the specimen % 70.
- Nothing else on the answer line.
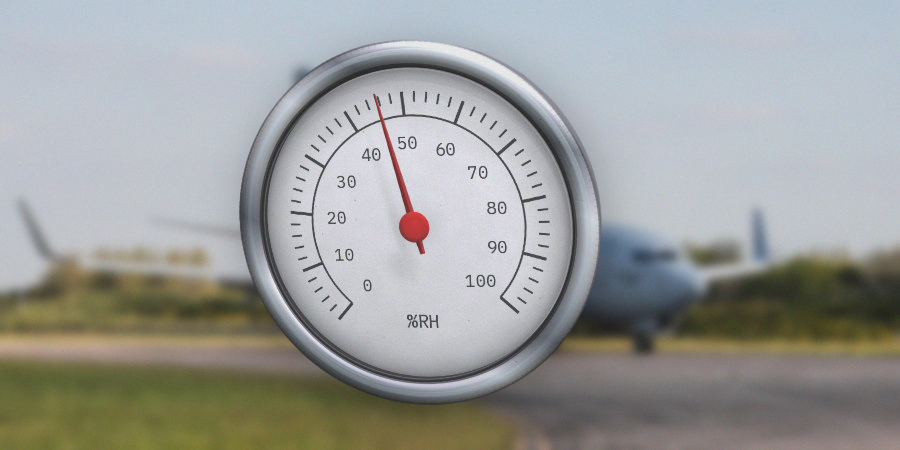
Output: % 46
